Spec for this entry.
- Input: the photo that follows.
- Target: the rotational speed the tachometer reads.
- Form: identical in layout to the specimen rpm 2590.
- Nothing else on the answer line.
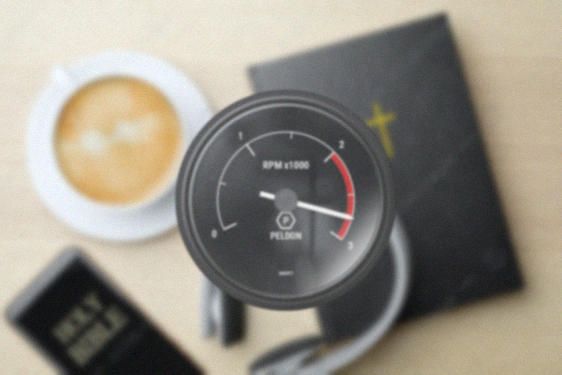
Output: rpm 2750
